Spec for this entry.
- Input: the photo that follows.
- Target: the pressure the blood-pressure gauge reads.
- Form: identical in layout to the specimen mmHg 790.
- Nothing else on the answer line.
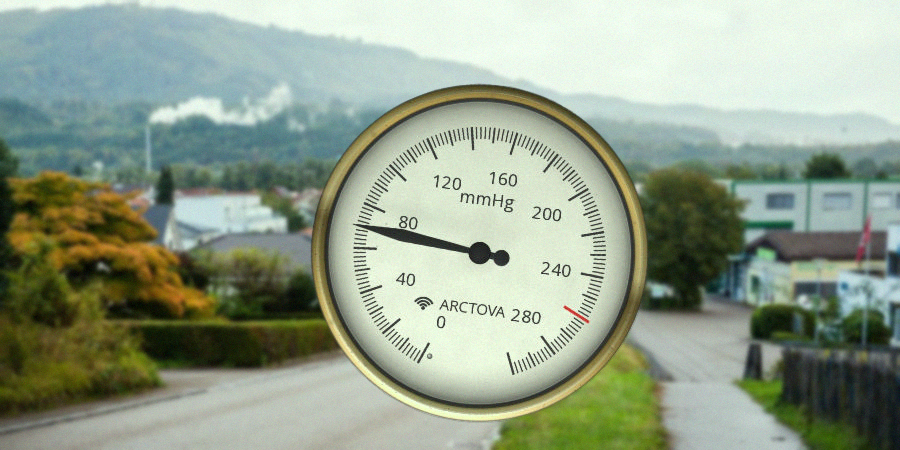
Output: mmHg 70
